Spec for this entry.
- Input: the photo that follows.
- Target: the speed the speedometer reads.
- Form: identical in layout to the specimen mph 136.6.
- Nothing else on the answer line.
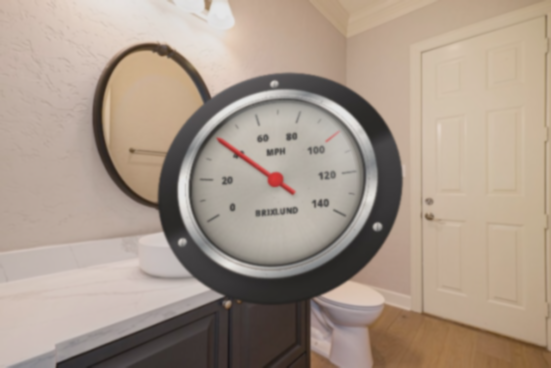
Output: mph 40
